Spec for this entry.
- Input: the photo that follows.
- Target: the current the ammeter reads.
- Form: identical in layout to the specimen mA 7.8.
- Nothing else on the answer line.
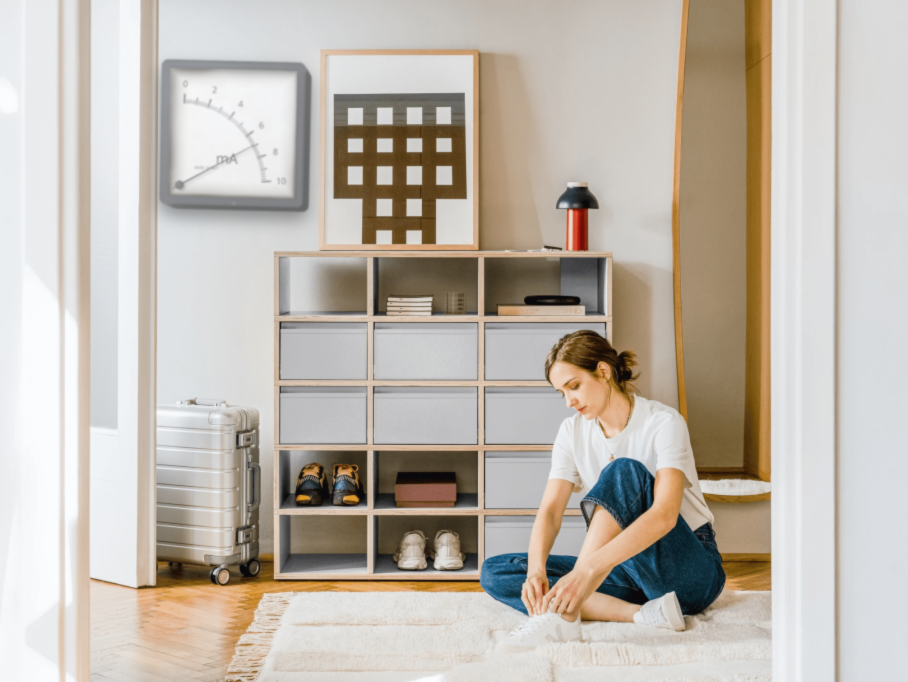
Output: mA 7
